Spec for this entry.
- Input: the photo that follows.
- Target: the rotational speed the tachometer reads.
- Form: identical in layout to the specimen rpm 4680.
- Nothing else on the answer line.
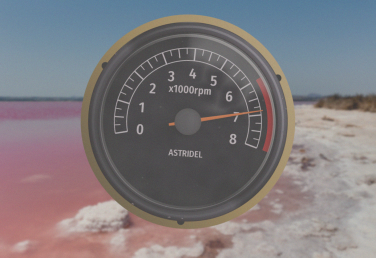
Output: rpm 6875
